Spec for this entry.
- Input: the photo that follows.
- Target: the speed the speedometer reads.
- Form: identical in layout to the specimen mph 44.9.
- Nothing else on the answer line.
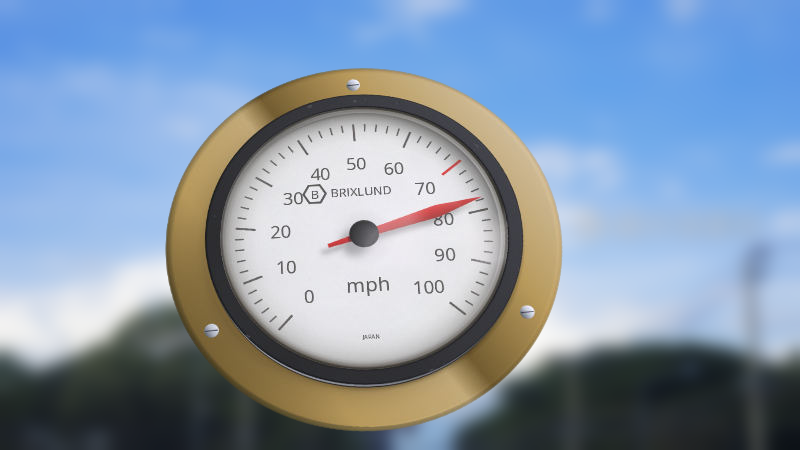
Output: mph 78
